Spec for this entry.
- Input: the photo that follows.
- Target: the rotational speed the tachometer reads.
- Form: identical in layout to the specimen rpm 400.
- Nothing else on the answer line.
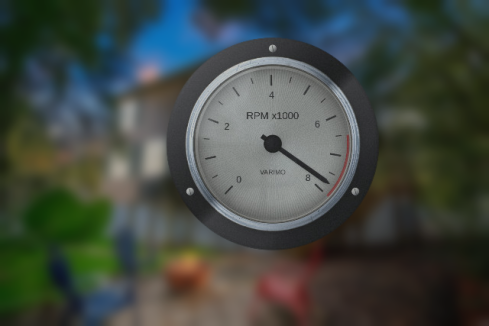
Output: rpm 7750
